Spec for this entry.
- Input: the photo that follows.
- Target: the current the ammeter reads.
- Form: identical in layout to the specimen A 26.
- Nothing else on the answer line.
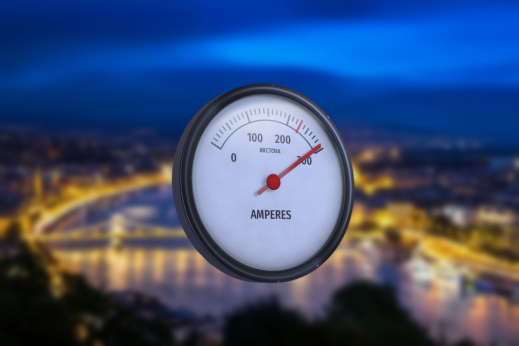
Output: A 290
